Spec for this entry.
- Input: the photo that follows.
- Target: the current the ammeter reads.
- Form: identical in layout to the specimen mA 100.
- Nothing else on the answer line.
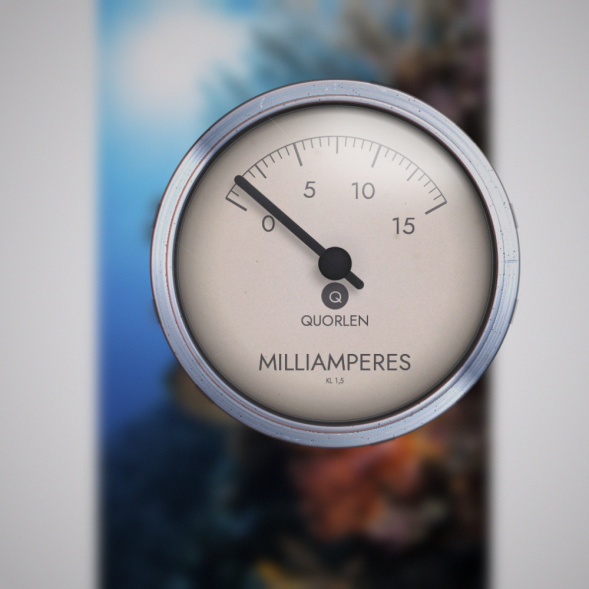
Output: mA 1.25
